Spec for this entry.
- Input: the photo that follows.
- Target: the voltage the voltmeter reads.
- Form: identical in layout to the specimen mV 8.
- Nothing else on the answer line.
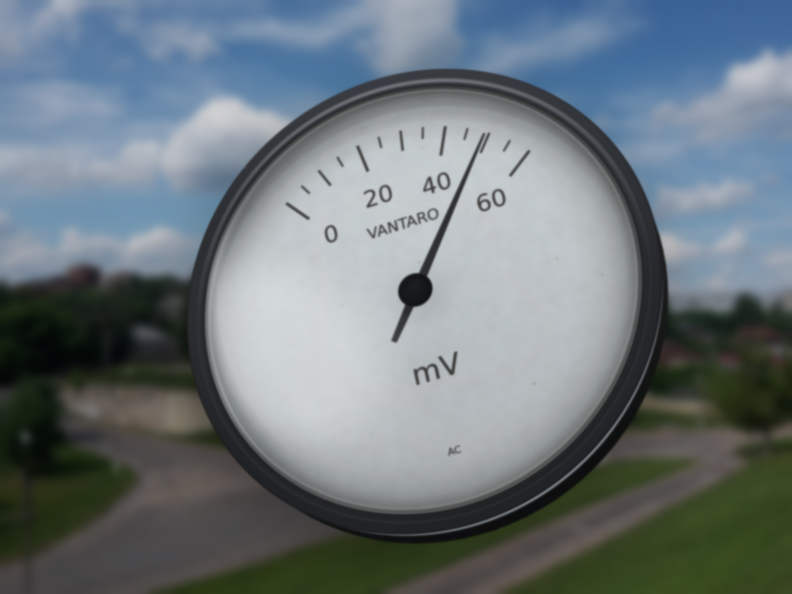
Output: mV 50
